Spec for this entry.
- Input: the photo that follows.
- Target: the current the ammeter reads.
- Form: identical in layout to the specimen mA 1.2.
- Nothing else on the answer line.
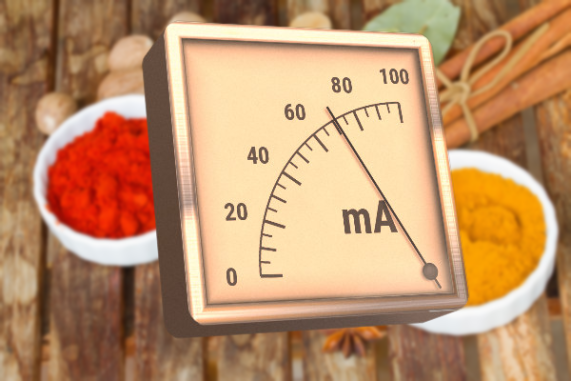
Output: mA 70
